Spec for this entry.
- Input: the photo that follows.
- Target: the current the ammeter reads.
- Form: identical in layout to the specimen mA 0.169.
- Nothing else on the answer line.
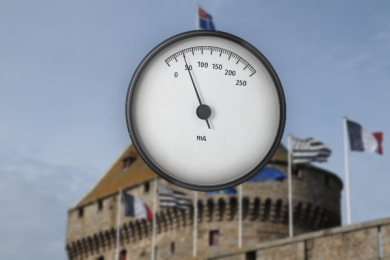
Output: mA 50
